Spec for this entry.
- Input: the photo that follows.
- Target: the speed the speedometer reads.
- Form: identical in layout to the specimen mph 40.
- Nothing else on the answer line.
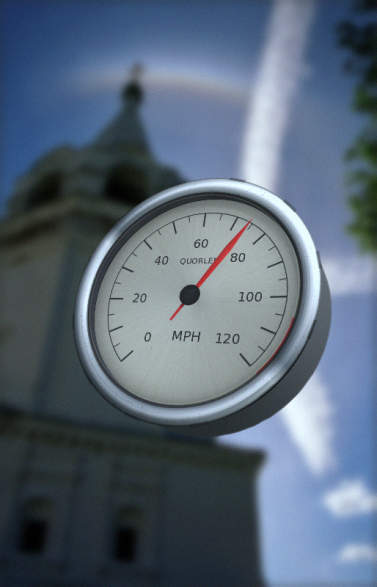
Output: mph 75
